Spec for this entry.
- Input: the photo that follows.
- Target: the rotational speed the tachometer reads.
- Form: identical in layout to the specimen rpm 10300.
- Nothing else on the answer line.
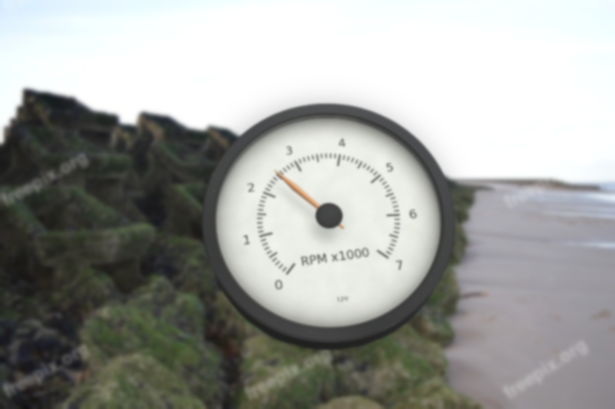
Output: rpm 2500
